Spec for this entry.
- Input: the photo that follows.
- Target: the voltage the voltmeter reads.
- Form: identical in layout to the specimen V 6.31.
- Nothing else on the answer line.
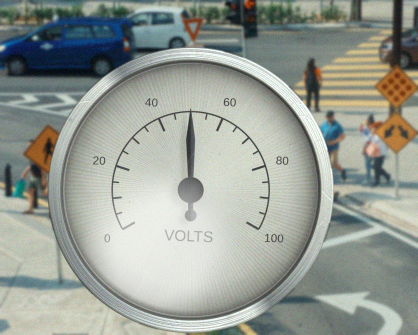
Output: V 50
